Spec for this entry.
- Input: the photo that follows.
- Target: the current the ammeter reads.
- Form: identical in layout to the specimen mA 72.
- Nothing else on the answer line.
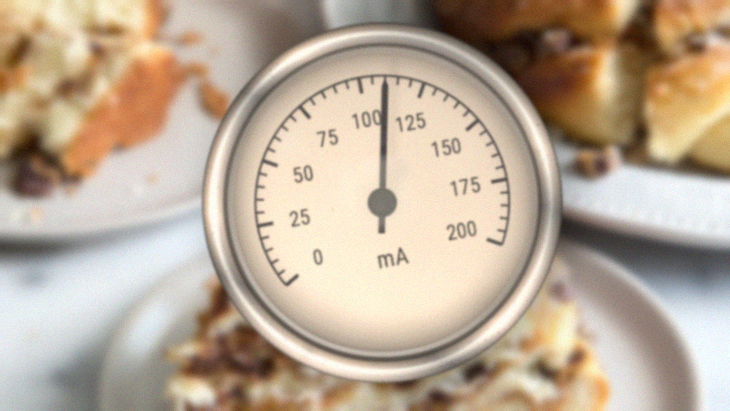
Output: mA 110
